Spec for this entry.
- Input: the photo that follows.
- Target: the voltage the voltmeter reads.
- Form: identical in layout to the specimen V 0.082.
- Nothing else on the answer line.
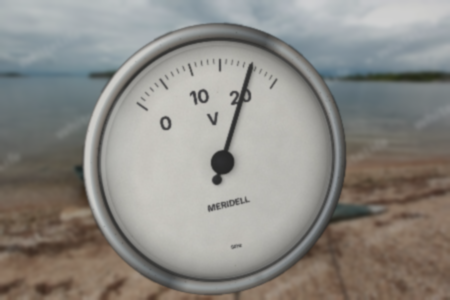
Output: V 20
